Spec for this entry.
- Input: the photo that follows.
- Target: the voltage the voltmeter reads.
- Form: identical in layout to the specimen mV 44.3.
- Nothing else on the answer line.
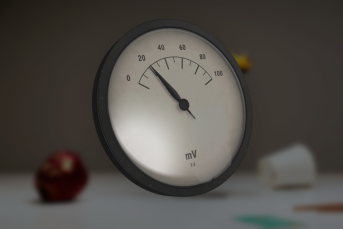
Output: mV 20
